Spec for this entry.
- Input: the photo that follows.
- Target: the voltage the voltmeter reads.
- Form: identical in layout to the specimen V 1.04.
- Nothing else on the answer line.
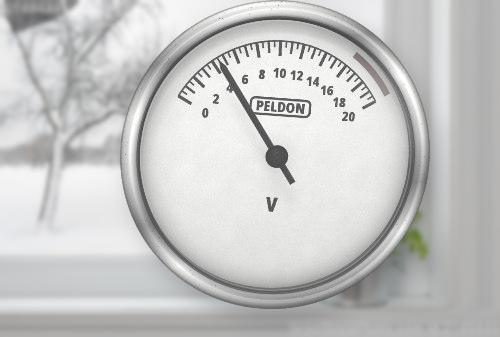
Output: V 4.5
